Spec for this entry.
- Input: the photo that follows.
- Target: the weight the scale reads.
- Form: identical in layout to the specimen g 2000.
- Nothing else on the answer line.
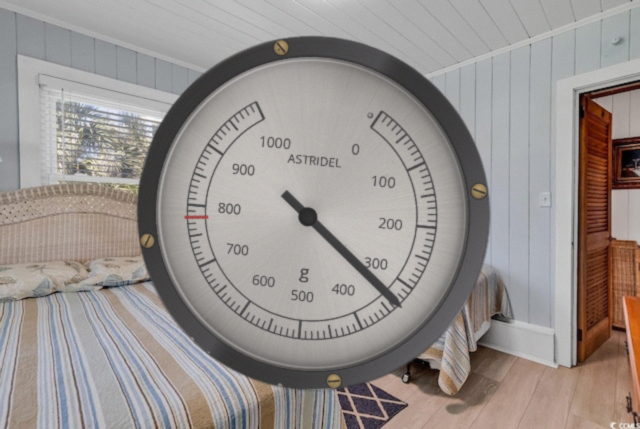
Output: g 330
